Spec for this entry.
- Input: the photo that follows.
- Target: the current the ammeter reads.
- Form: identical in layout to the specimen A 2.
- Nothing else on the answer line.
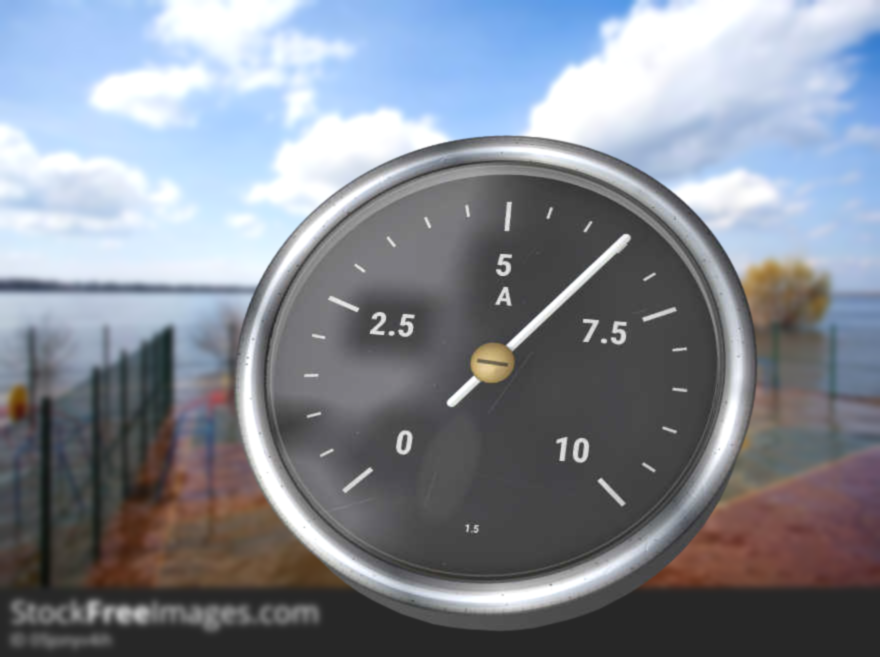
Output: A 6.5
